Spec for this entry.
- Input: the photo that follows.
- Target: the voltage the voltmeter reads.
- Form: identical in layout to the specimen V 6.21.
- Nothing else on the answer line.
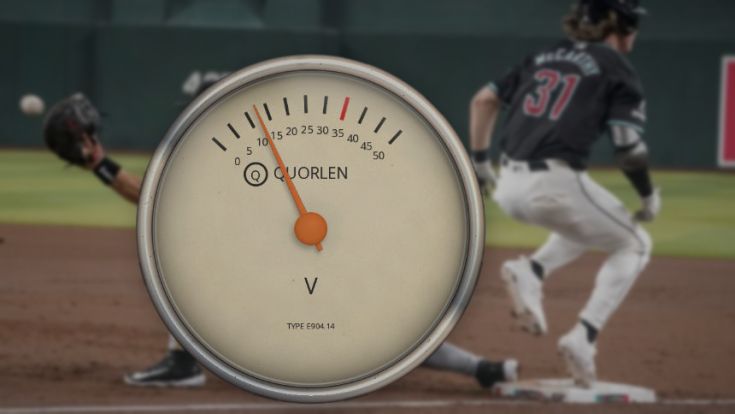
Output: V 12.5
